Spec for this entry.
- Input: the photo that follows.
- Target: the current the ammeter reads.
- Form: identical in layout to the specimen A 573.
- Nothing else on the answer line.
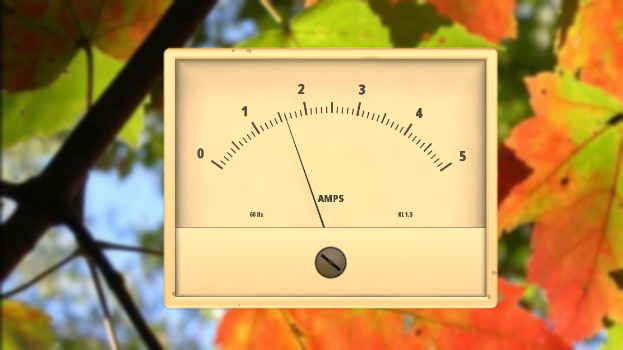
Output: A 1.6
